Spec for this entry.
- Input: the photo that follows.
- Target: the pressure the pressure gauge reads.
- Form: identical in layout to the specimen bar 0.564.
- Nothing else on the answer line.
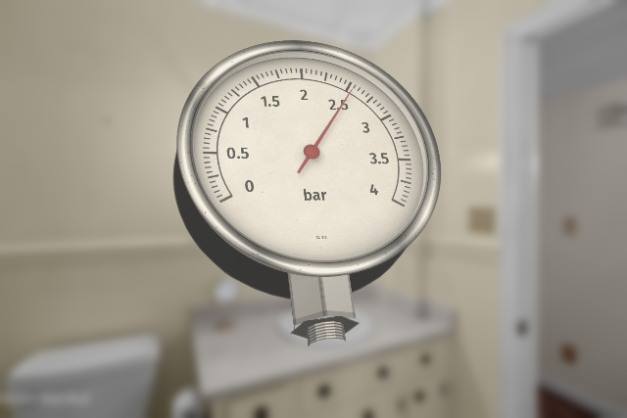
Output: bar 2.55
